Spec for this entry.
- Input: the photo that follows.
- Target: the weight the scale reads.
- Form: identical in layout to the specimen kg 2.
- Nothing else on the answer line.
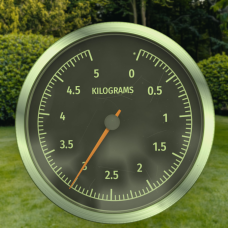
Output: kg 3
